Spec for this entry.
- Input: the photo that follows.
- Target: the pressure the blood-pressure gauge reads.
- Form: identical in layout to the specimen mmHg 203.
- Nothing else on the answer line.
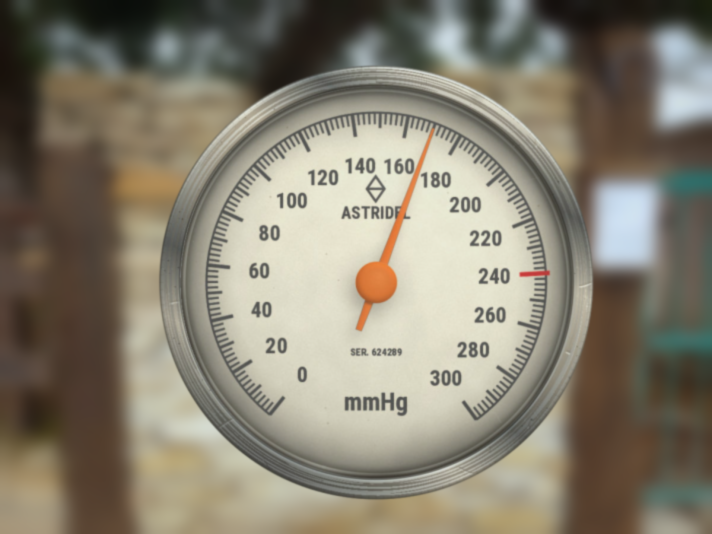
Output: mmHg 170
